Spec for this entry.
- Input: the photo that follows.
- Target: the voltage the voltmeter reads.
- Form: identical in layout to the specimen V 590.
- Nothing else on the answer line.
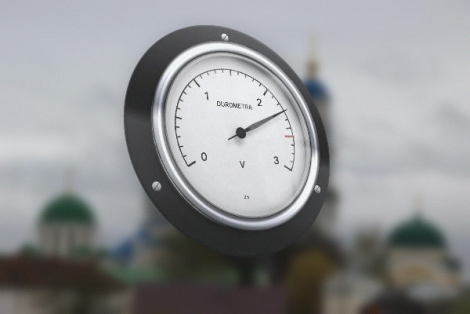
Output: V 2.3
